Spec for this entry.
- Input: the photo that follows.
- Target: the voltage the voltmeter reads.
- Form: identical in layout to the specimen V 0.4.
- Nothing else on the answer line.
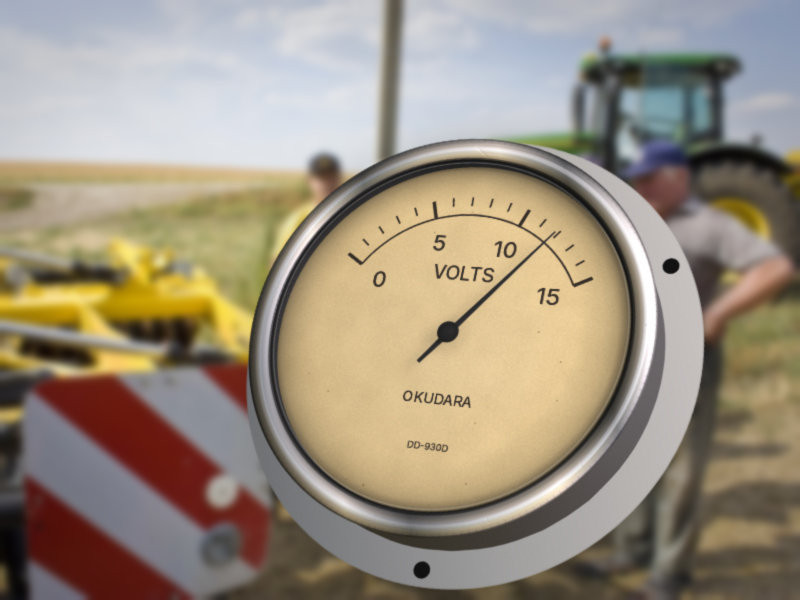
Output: V 12
